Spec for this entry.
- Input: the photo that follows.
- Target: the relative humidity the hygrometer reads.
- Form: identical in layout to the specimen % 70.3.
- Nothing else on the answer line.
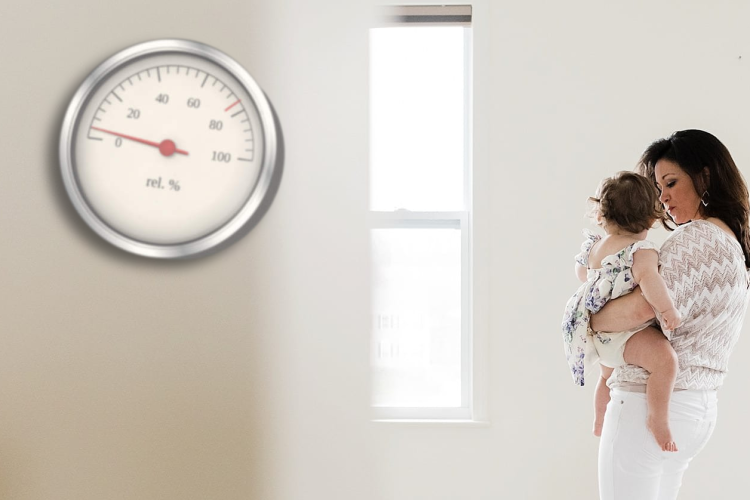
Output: % 4
